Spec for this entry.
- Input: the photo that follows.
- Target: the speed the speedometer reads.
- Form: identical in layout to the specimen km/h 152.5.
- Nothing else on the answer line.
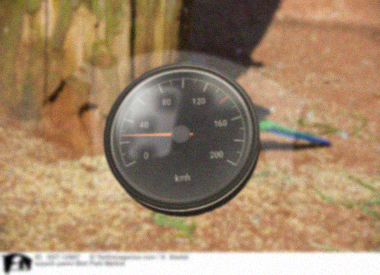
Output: km/h 25
